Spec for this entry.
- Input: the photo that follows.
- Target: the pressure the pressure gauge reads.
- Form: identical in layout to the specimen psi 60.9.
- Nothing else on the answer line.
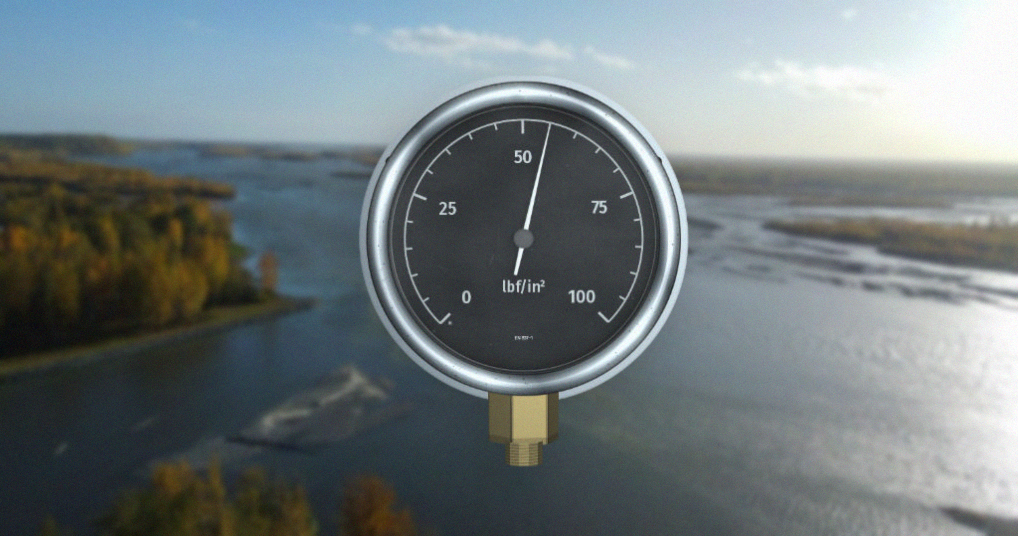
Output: psi 55
